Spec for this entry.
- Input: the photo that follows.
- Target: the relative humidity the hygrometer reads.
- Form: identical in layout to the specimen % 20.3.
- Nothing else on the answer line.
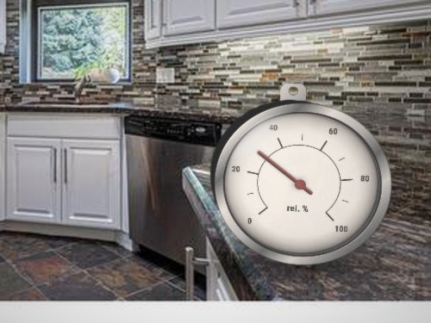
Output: % 30
